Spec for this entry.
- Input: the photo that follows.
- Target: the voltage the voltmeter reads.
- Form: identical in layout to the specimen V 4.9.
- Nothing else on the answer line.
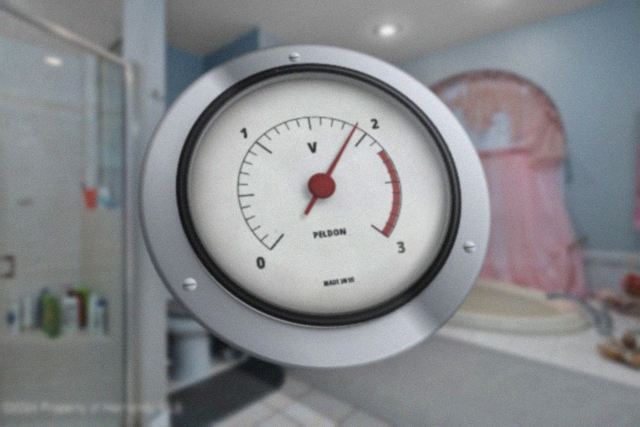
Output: V 1.9
